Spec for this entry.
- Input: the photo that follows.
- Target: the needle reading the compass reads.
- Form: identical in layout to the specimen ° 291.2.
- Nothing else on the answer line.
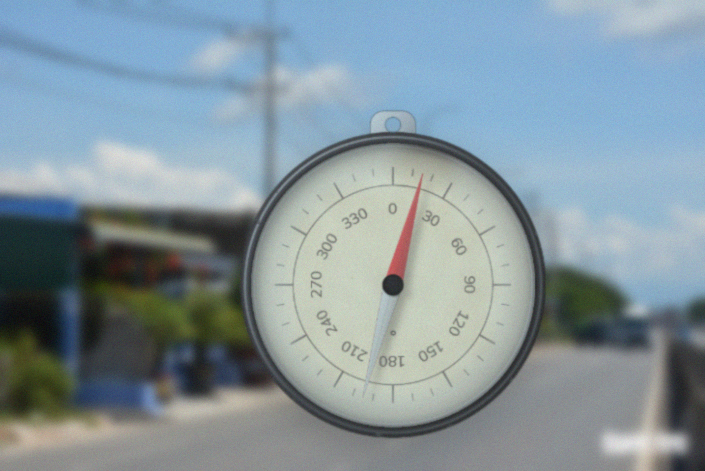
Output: ° 15
